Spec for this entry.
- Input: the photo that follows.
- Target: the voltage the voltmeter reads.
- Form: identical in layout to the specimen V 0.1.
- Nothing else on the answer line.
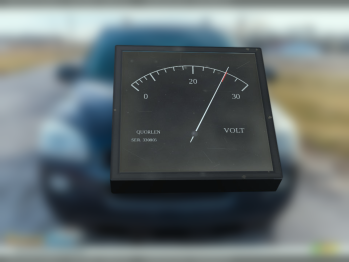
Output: V 26
